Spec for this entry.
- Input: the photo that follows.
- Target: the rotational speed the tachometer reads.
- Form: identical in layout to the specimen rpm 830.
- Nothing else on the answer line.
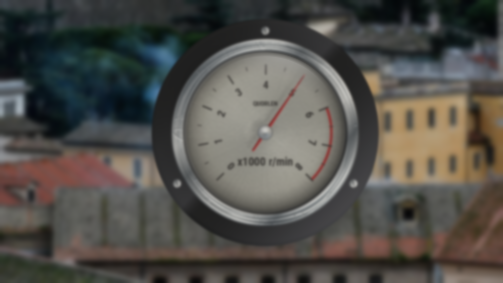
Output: rpm 5000
